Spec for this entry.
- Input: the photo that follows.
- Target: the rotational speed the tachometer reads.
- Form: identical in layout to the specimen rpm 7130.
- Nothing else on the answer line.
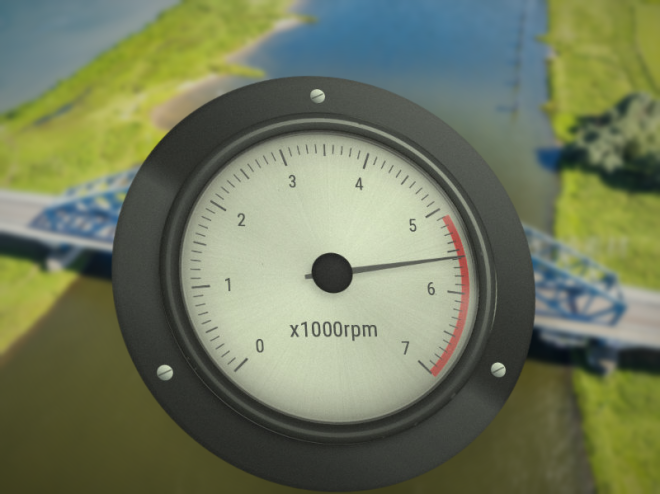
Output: rpm 5600
